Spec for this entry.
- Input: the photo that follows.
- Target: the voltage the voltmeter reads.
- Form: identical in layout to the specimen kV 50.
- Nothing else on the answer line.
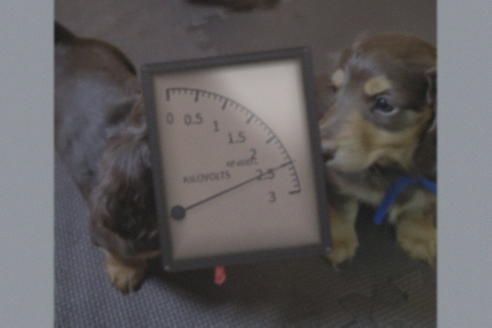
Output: kV 2.5
